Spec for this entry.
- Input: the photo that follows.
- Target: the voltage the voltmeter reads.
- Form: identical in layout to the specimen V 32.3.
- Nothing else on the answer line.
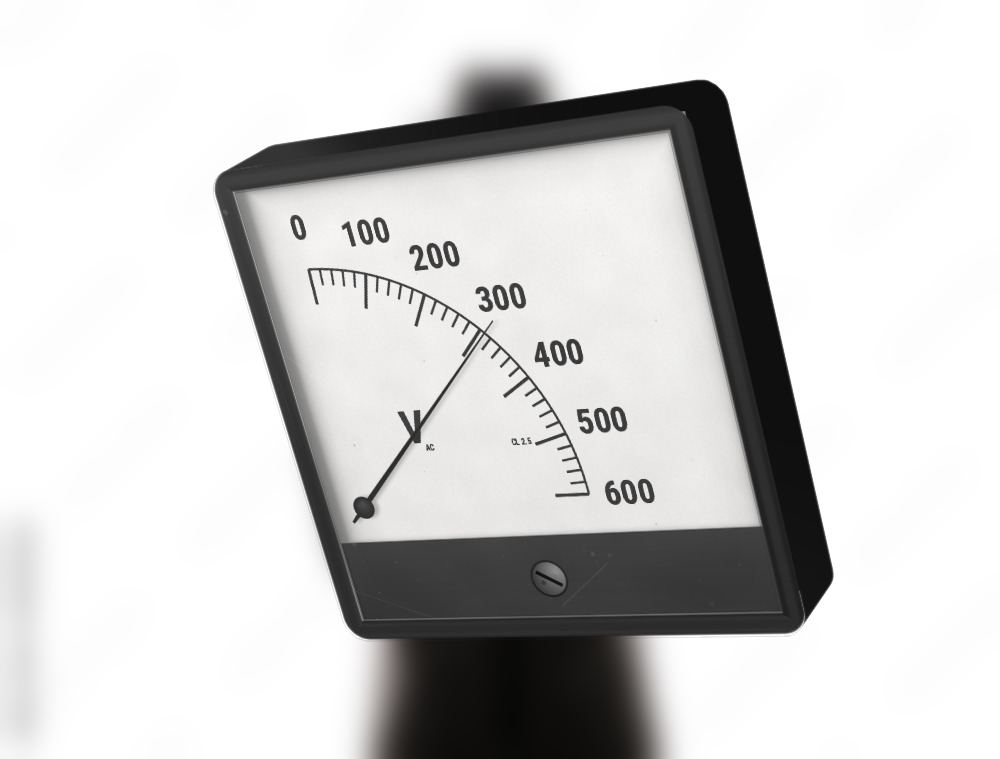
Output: V 310
